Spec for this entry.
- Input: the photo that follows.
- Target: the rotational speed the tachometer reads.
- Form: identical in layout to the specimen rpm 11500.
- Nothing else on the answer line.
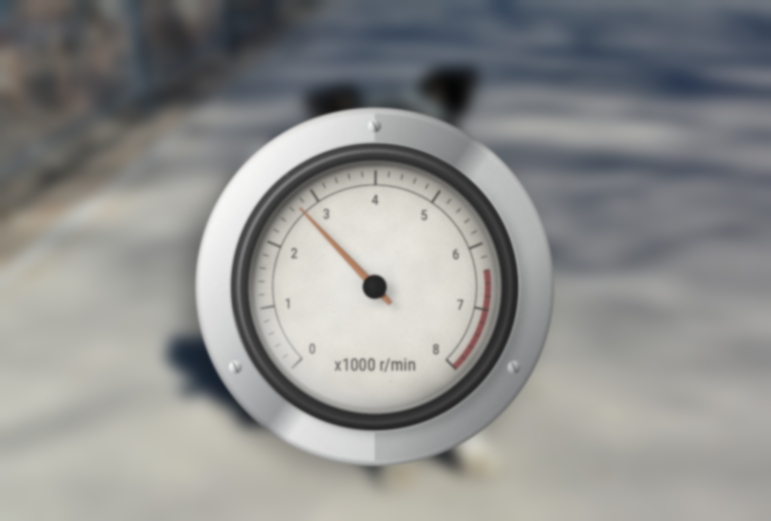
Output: rpm 2700
